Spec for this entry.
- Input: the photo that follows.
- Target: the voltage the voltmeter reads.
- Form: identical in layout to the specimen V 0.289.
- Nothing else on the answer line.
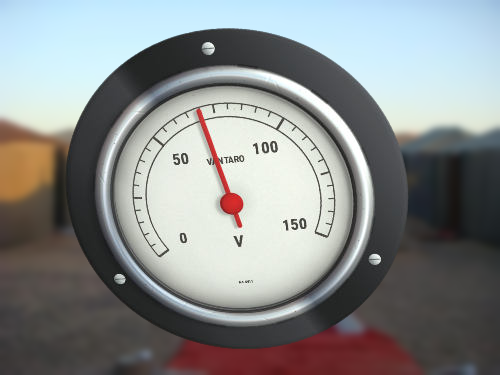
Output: V 70
